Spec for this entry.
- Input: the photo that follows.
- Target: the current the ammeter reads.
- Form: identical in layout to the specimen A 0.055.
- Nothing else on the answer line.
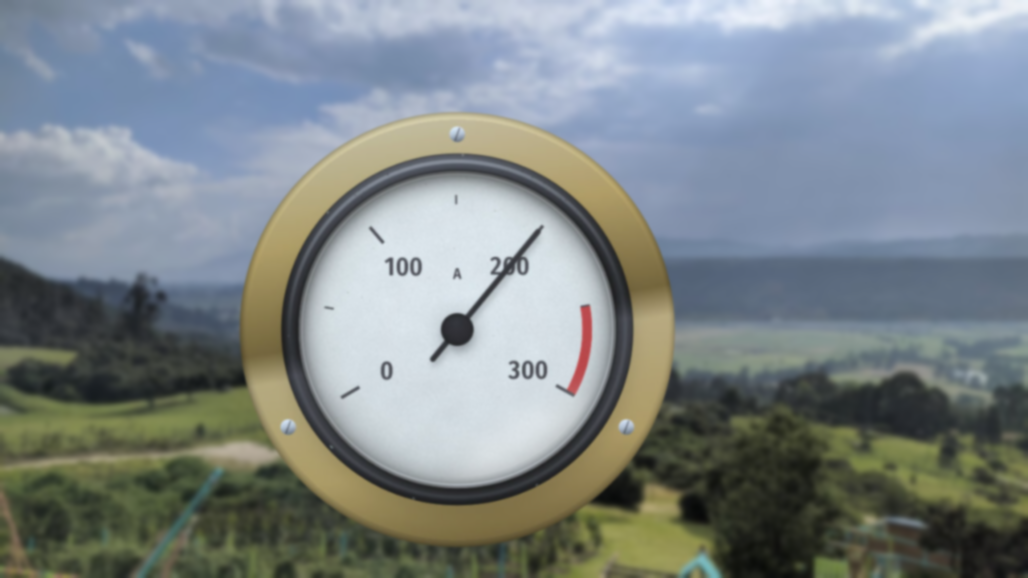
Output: A 200
